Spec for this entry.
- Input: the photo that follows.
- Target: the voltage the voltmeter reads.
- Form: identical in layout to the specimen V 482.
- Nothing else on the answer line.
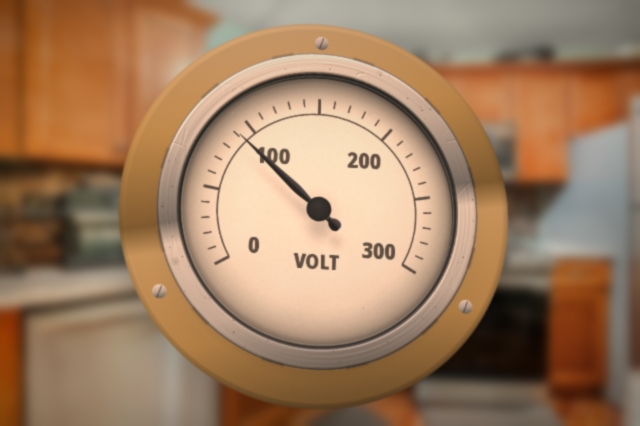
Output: V 90
